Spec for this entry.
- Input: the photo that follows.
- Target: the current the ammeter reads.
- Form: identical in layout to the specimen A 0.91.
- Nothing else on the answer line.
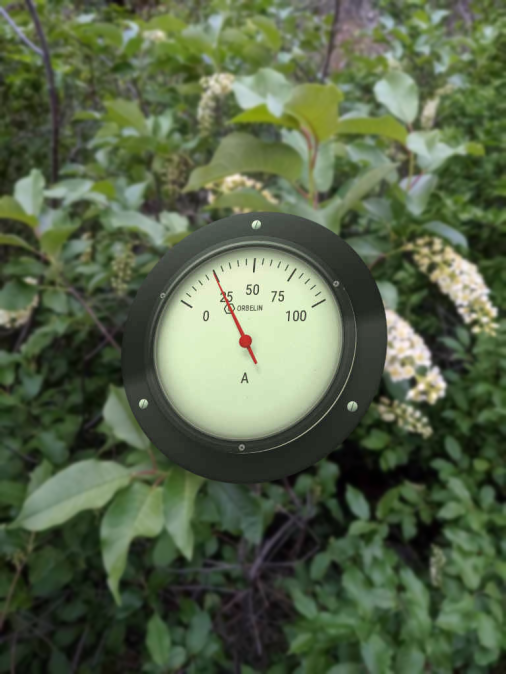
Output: A 25
